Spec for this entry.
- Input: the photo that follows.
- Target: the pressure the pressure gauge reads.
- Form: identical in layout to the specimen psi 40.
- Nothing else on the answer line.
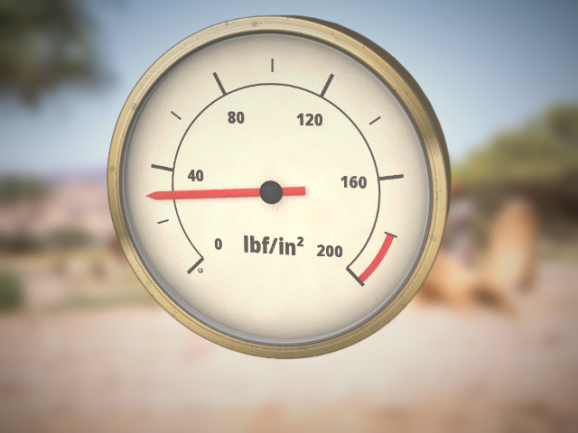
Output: psi 30
